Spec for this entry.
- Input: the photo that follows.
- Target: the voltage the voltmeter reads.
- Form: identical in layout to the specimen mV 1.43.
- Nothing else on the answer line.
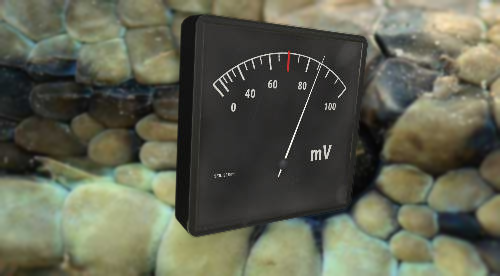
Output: mV 85
